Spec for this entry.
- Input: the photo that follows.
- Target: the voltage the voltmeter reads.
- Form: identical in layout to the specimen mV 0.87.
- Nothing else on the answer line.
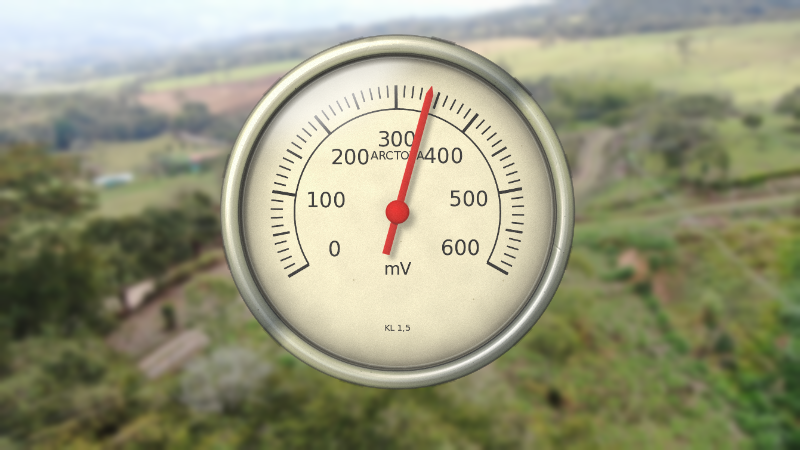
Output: mV 340
